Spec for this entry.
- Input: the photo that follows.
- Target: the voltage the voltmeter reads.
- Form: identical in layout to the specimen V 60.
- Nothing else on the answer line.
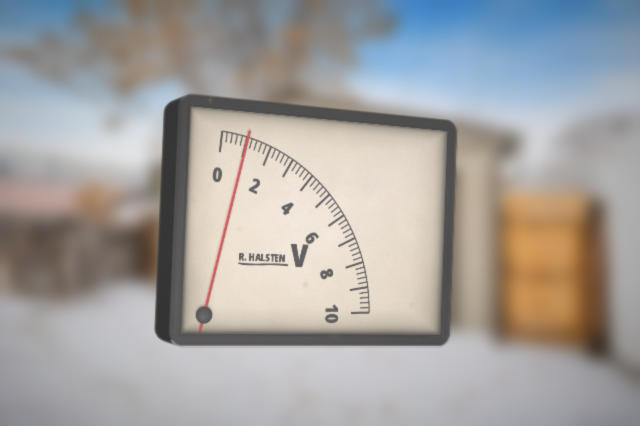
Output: V 1
